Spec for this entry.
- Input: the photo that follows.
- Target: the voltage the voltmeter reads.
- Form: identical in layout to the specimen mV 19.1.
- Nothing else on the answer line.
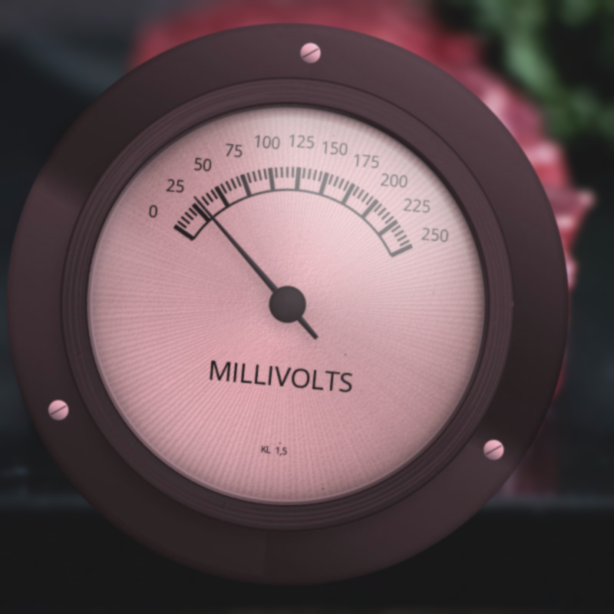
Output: mV 30
